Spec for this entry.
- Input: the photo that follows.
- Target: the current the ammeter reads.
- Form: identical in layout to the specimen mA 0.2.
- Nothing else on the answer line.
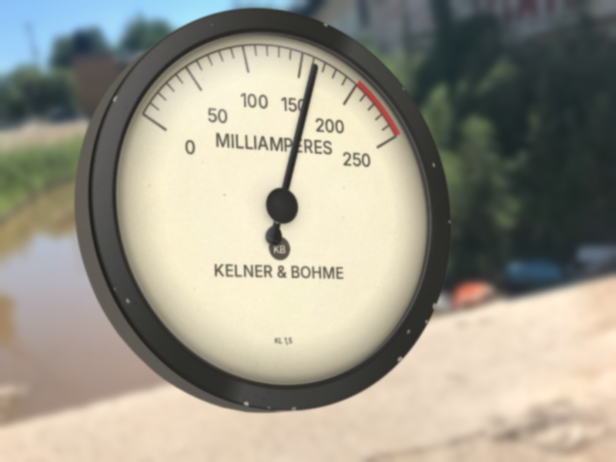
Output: mA 160
